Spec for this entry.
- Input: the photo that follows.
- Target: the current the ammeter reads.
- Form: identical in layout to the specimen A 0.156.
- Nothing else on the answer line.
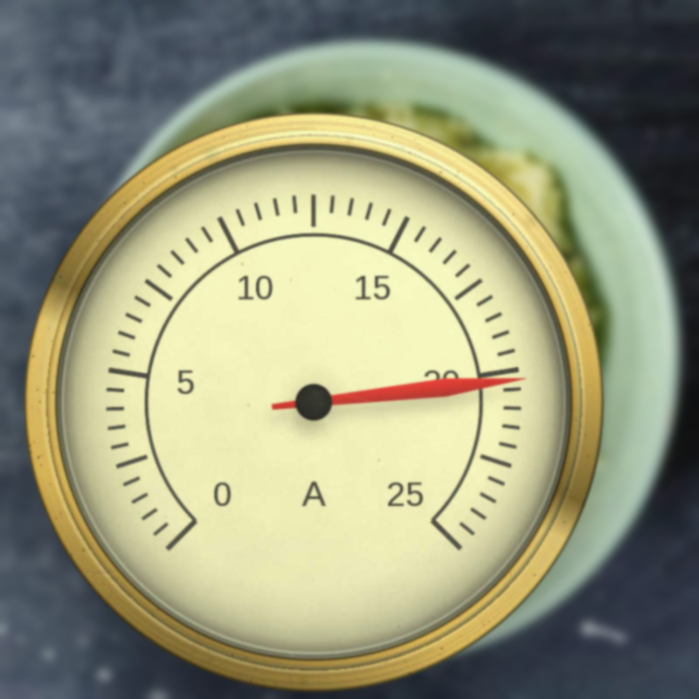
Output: A 20.25
